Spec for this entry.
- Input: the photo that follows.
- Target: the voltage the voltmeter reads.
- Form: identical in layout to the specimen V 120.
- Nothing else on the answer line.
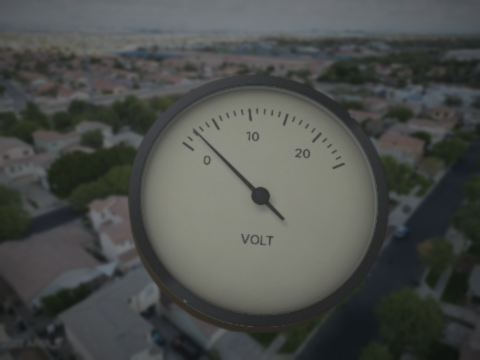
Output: V 2
